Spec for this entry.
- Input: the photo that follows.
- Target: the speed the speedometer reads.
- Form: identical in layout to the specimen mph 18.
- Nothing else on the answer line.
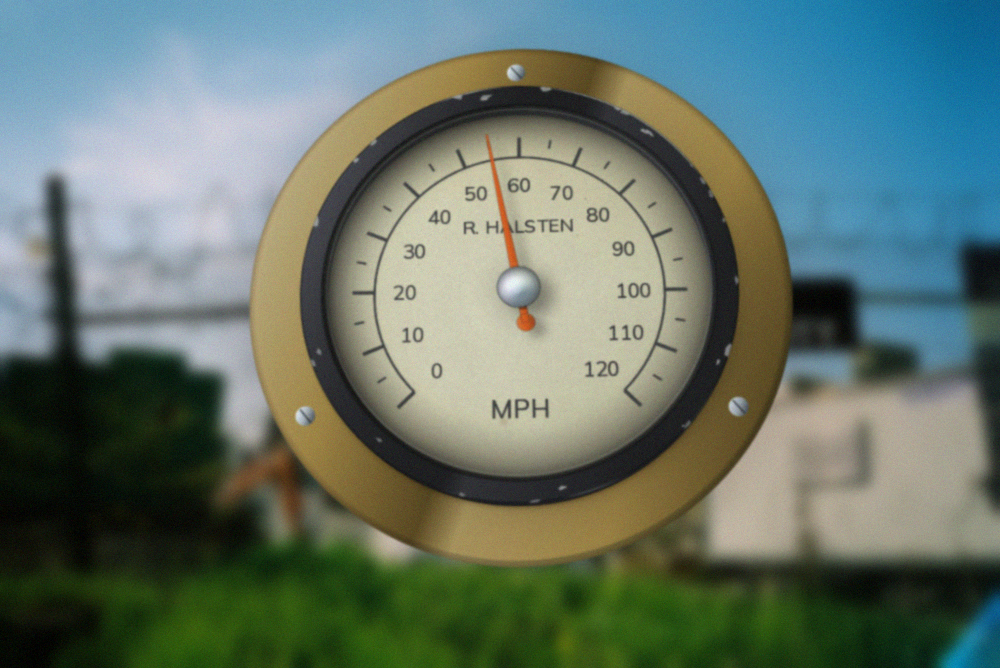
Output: mph 55
